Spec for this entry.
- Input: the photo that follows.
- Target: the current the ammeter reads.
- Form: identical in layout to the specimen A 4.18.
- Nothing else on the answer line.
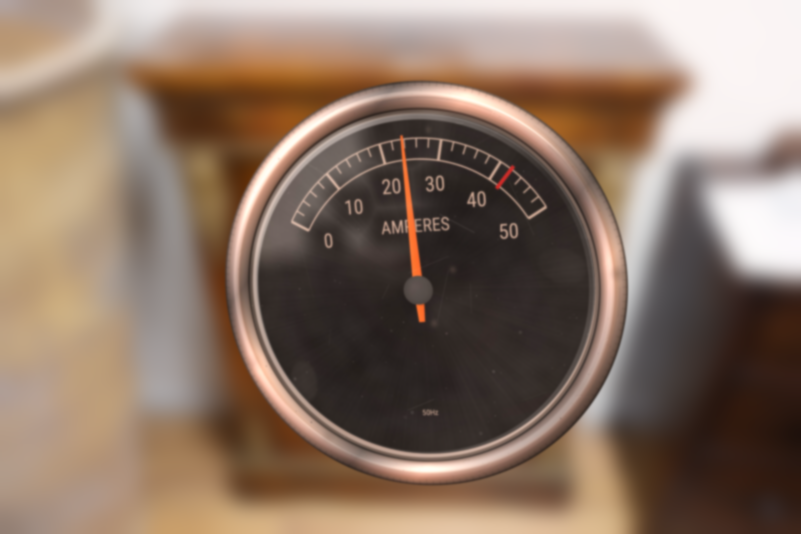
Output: A 24
